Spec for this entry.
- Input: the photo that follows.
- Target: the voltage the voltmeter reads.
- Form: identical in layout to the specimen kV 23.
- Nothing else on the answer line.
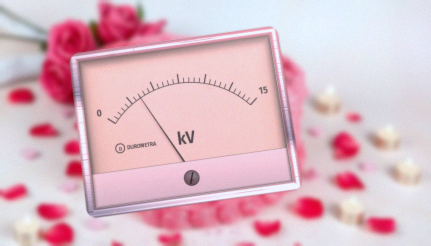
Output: kV 3.5
